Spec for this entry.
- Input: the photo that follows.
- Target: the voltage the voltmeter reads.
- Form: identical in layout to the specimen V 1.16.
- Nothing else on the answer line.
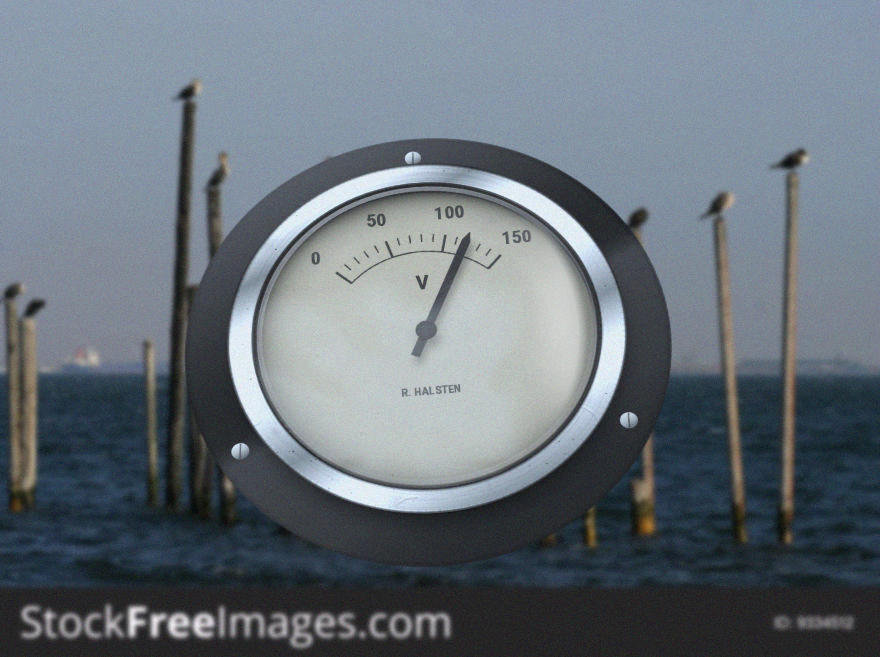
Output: V 120
